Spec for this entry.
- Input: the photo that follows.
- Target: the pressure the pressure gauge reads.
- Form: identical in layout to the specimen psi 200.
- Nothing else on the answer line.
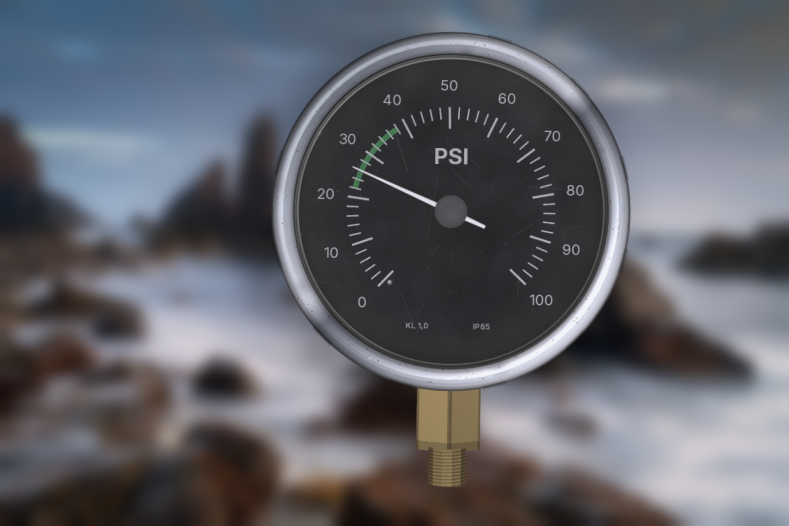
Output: psi 26
